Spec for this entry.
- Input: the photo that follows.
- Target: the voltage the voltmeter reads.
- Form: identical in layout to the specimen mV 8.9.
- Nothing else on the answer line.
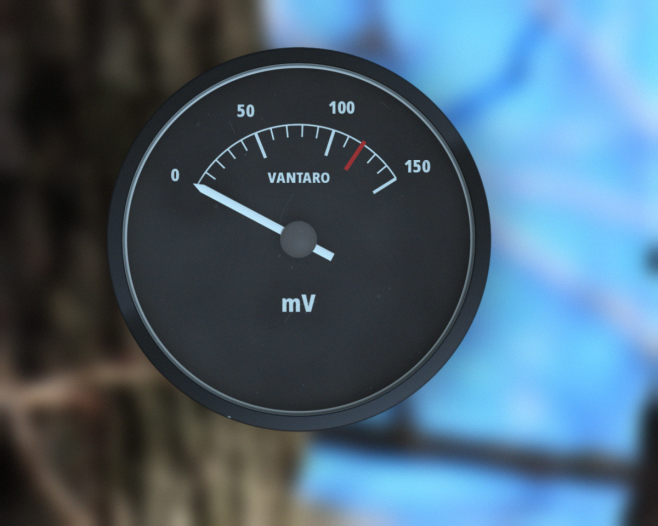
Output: mV 0
